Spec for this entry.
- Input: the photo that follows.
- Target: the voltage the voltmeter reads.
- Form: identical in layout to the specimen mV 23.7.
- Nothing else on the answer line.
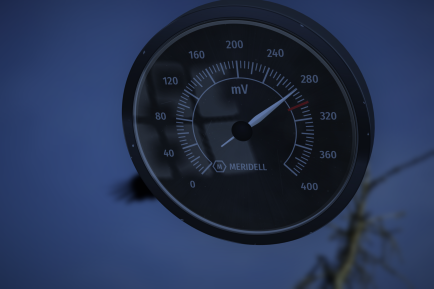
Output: mV 280
